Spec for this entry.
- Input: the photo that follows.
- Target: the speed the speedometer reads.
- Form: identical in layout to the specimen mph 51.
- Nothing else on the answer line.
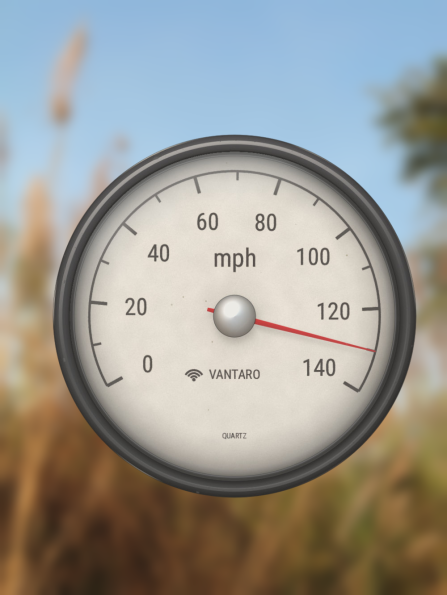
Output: mph 130
